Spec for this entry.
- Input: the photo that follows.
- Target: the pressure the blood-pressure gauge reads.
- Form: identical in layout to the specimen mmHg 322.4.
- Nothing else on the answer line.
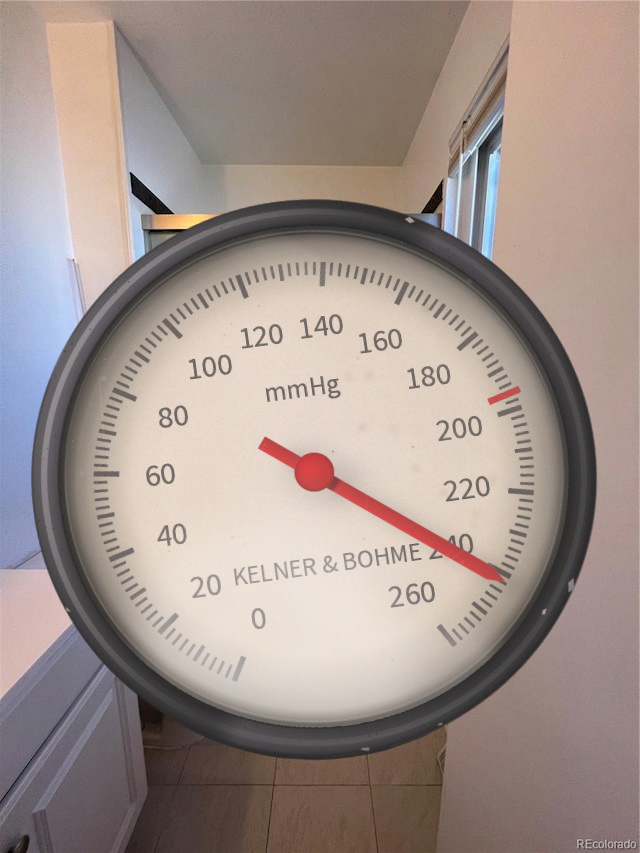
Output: mmHg 242
